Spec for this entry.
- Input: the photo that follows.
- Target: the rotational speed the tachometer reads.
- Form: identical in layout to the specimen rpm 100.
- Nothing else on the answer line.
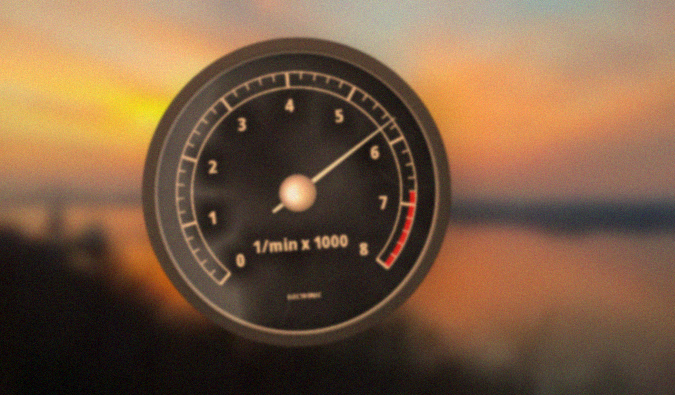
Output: rpm 5700
